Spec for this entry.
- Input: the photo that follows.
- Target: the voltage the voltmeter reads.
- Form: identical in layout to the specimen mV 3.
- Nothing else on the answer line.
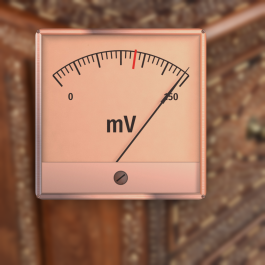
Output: mV 145
